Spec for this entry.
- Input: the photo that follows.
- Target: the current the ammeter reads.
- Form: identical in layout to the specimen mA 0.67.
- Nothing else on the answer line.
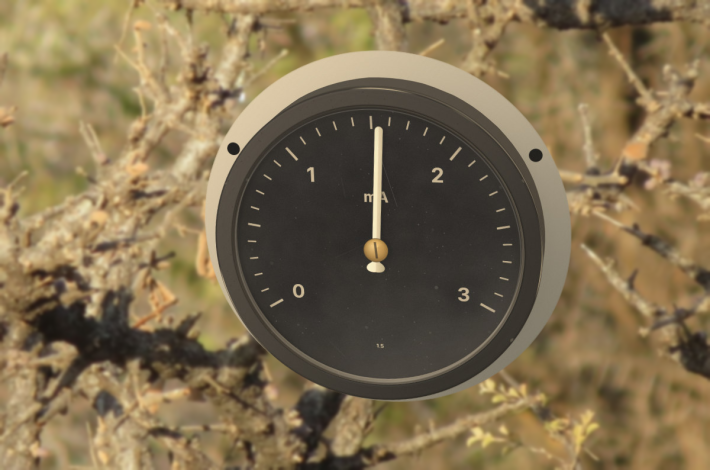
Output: mA 1.55
